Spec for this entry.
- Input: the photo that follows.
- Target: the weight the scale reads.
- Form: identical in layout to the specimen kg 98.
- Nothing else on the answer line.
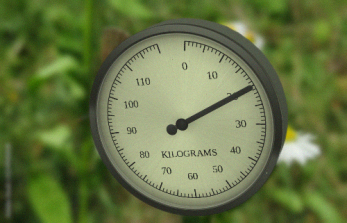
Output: kg 20
